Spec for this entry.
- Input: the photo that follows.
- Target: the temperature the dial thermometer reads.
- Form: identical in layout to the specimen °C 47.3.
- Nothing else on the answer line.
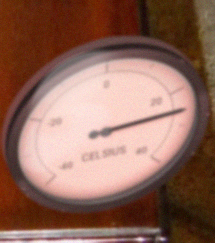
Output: °C 25
